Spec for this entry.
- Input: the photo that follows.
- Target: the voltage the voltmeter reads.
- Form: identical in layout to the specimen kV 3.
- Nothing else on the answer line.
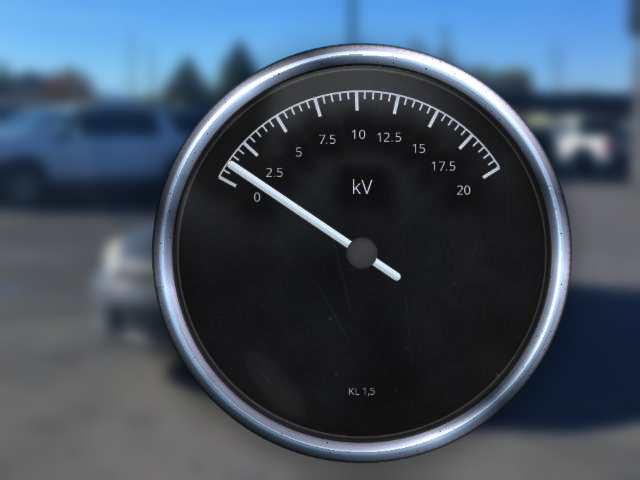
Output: kV 1
